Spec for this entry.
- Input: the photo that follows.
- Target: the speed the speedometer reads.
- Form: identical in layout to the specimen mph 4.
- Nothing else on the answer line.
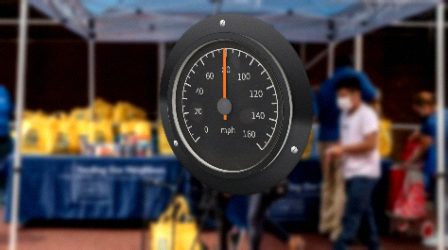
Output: mph 80
